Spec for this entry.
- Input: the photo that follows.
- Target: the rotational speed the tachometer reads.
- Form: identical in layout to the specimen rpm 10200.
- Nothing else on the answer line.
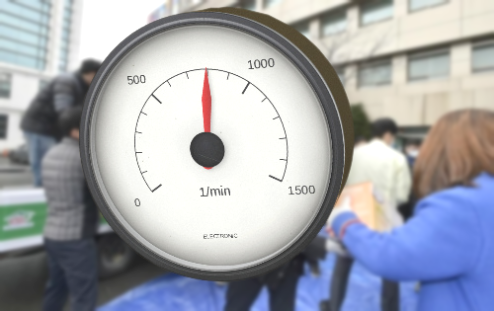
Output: rpm 800
